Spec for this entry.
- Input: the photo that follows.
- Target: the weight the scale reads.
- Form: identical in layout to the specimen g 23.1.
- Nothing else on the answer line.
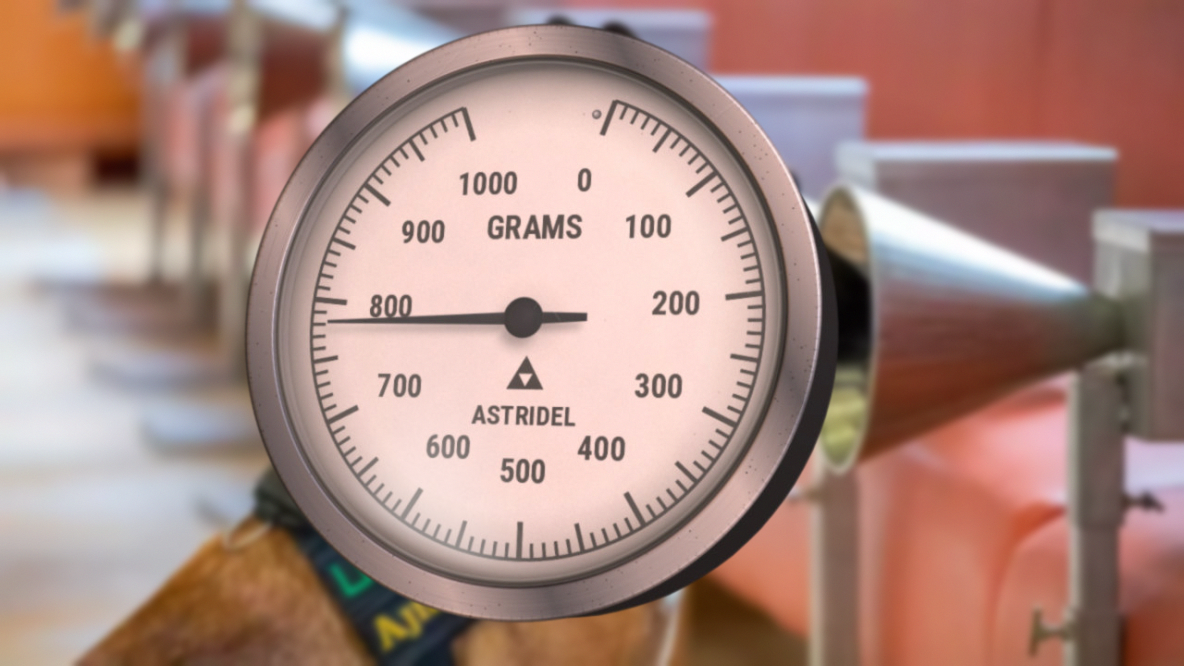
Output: g 780
